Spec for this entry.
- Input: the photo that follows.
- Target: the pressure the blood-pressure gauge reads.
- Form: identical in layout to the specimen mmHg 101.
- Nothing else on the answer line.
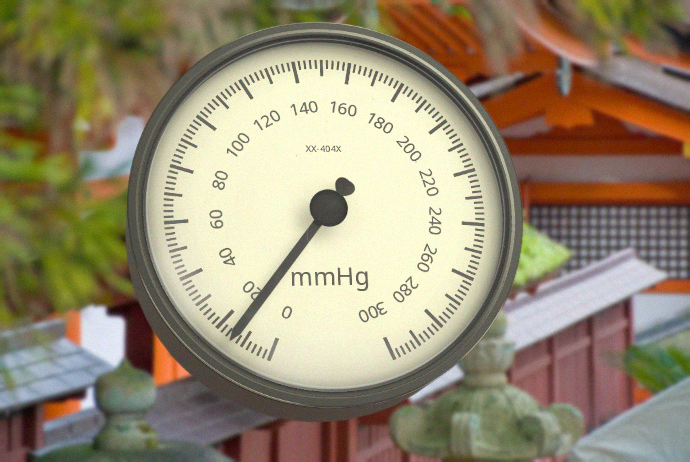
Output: mmHg 14
